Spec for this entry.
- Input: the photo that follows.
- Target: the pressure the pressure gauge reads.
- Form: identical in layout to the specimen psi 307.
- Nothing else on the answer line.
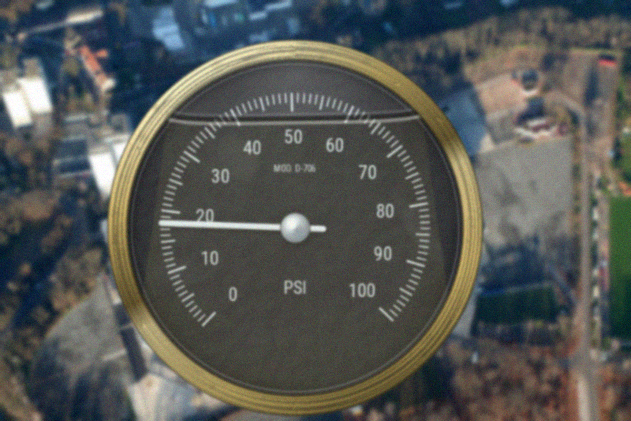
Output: psi 18
